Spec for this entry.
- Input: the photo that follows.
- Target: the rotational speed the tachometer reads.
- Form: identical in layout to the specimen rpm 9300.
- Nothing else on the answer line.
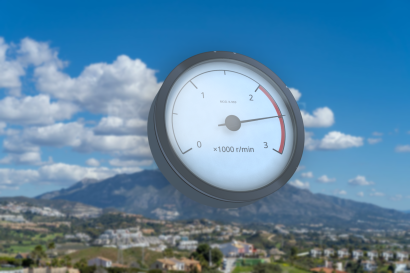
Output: rpm 2500
